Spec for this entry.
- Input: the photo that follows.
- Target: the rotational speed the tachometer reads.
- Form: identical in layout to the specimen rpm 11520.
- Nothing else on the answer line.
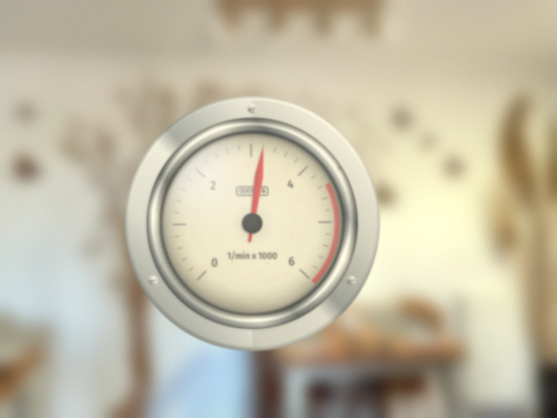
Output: rpm 3200
